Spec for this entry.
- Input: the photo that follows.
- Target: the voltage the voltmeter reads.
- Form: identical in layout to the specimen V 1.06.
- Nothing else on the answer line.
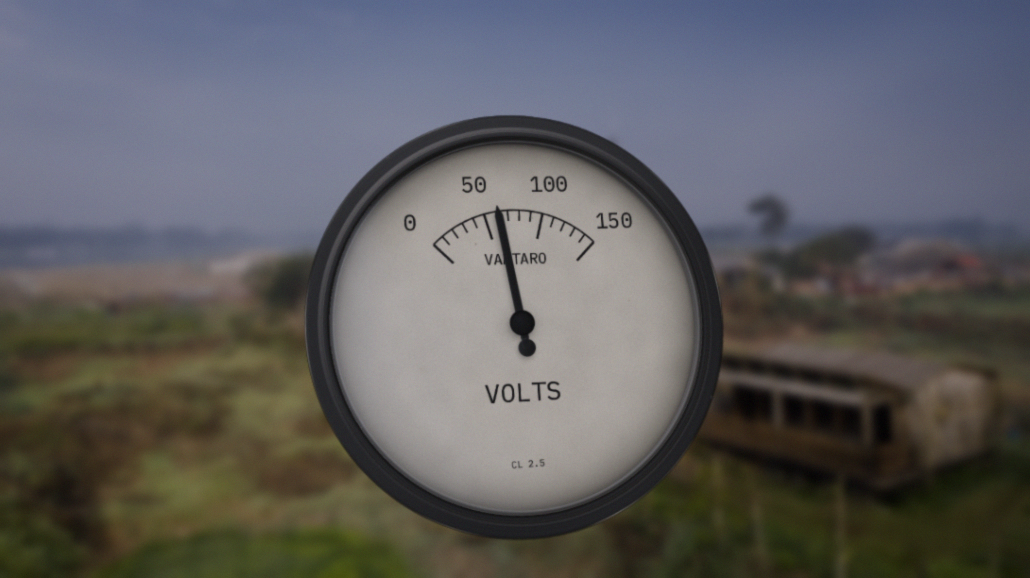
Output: V 60
